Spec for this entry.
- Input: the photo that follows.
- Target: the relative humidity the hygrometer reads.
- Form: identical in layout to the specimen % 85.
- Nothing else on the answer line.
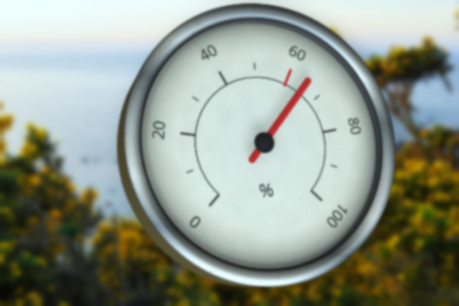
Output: % 65
